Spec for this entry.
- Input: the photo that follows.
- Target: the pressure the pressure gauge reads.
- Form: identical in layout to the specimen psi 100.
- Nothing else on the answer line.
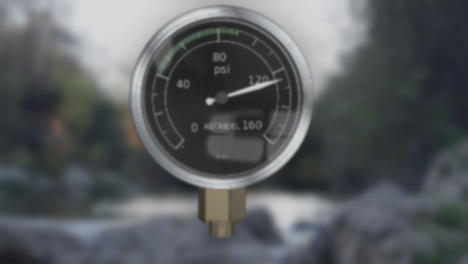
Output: psi 125
